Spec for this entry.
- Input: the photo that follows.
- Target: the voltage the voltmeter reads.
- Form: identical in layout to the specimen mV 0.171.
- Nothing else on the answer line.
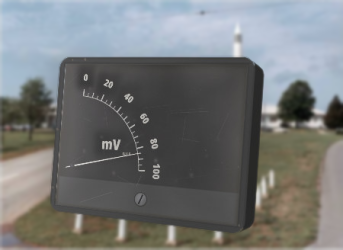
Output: mV 85
